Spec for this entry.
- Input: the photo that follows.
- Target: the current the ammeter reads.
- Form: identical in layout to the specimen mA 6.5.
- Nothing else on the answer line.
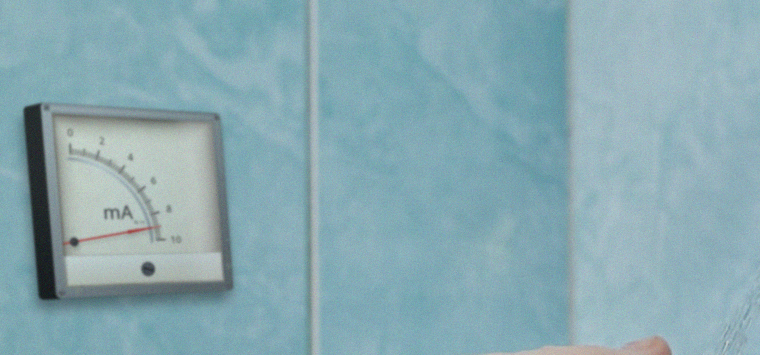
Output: mA 9
